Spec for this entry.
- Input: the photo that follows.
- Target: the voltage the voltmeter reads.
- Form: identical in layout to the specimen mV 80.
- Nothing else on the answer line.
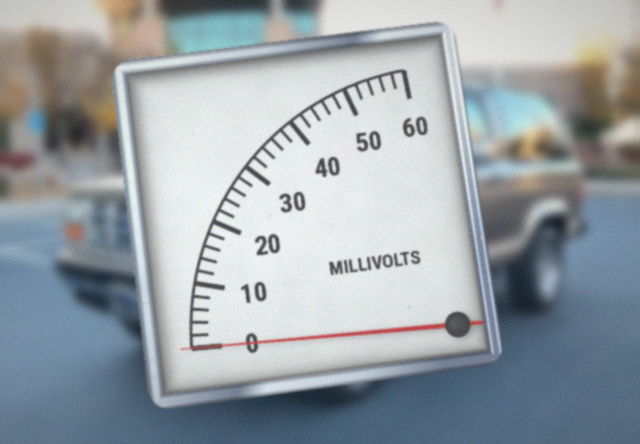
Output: mV 0
